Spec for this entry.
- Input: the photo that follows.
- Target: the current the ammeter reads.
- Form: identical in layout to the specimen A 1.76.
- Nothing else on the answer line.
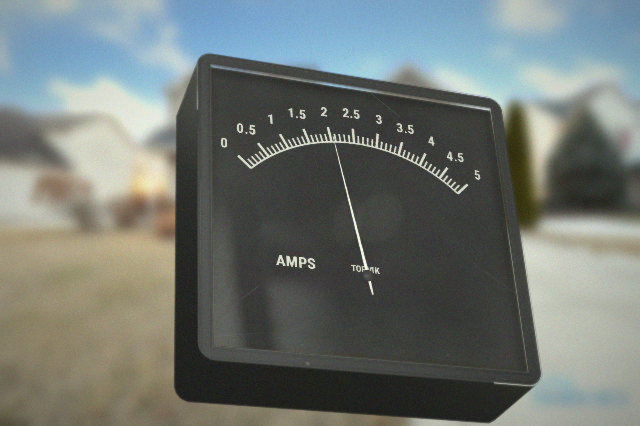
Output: A 2
